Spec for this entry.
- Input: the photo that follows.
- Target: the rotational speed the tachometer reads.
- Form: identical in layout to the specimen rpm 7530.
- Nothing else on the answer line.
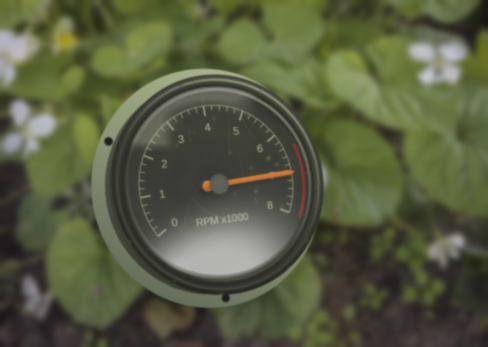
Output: rpm 7000
